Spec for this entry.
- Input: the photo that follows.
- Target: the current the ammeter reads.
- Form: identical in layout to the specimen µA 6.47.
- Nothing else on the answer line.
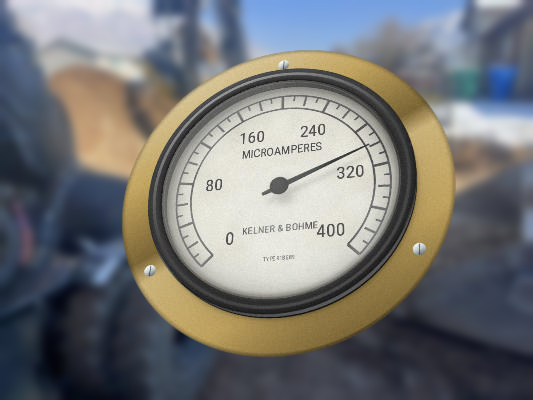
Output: µA 300
